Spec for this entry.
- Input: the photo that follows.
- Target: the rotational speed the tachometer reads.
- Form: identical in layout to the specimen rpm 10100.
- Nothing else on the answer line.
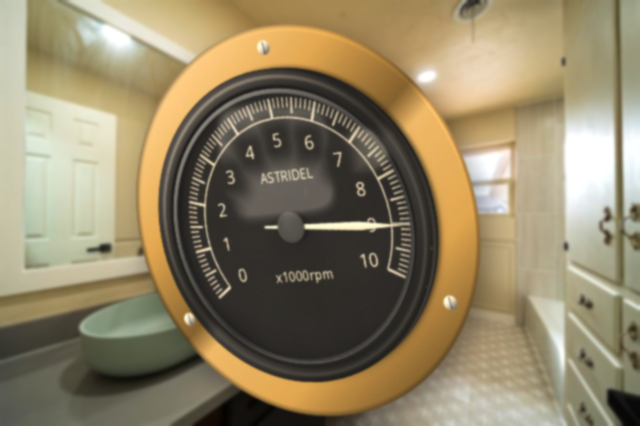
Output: rpm 9000
